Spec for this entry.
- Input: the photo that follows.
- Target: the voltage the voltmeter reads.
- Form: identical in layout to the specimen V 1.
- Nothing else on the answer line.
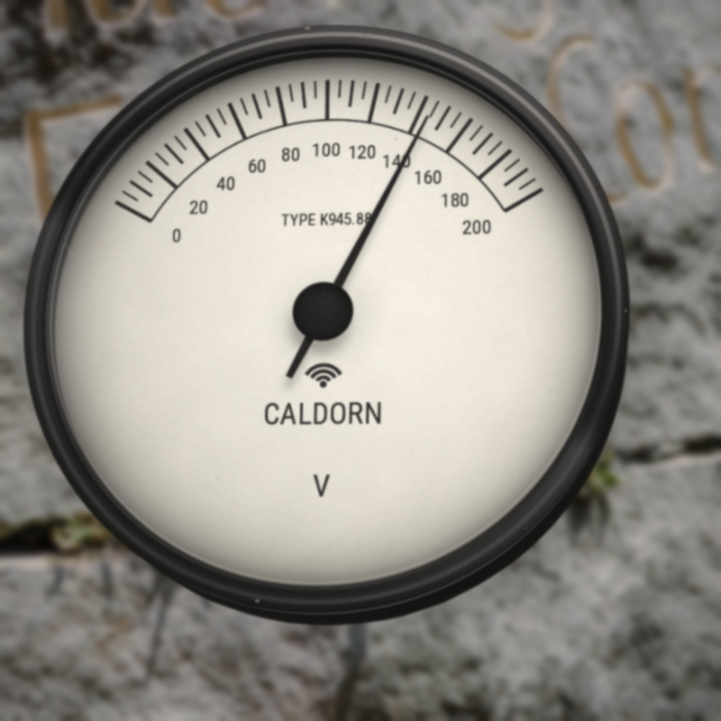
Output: V 145
